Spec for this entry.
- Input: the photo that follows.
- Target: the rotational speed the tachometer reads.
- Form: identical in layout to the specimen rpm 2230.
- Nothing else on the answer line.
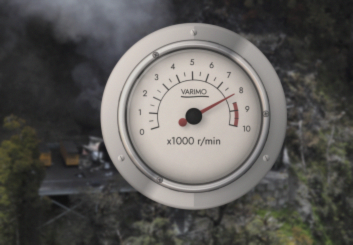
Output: rpm 8000
